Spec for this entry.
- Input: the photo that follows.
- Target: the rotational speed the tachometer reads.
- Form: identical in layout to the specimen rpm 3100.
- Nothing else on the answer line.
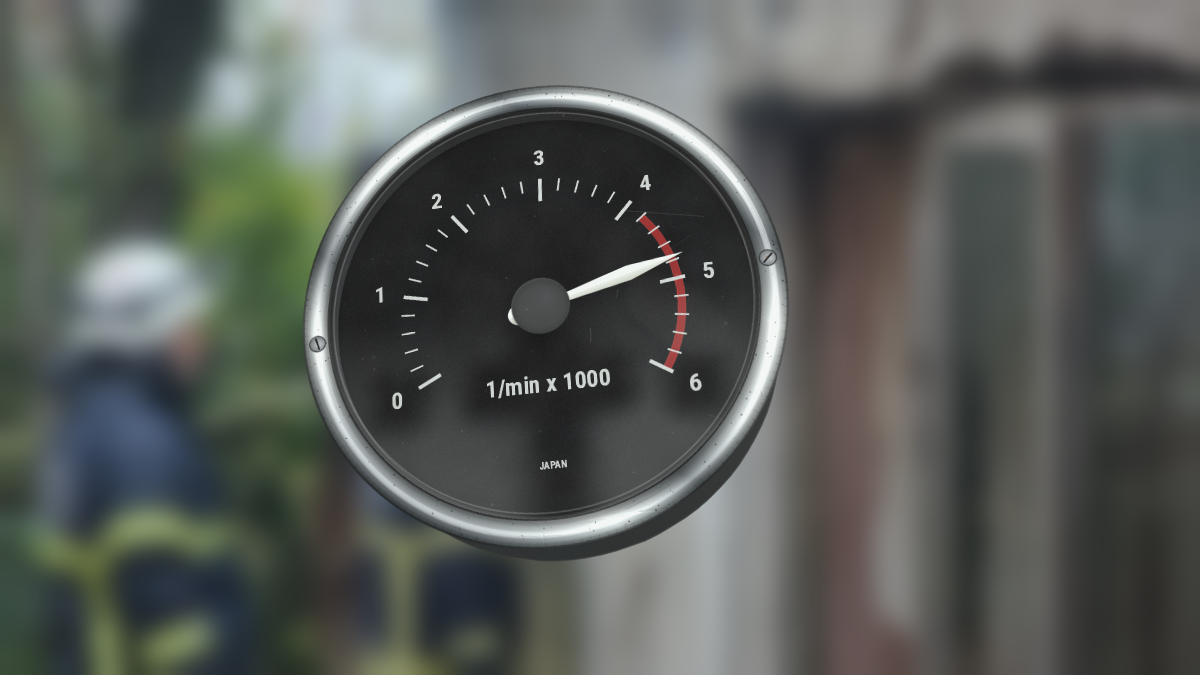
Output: rpm 4800
